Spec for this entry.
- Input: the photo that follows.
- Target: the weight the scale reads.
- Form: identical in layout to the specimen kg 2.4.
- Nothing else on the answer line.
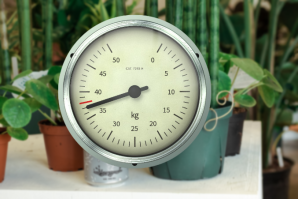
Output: kg 37
